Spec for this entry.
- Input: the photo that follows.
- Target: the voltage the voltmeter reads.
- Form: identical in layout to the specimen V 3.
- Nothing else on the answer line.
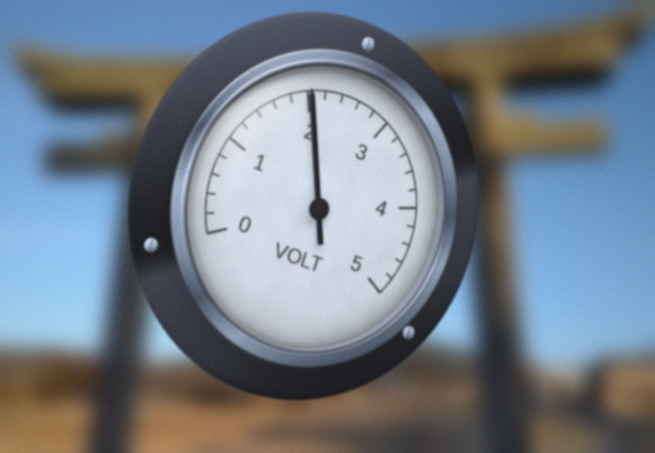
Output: V 2
